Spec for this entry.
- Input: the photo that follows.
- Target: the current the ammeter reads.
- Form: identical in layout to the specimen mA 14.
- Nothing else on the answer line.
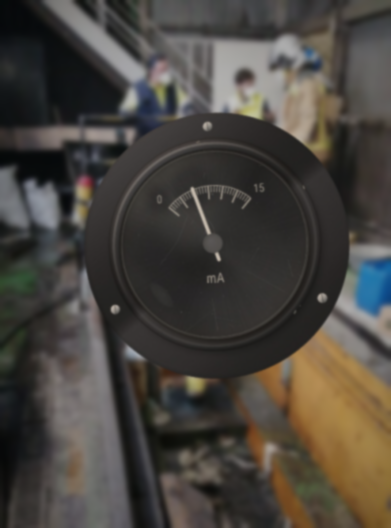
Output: mA 5
